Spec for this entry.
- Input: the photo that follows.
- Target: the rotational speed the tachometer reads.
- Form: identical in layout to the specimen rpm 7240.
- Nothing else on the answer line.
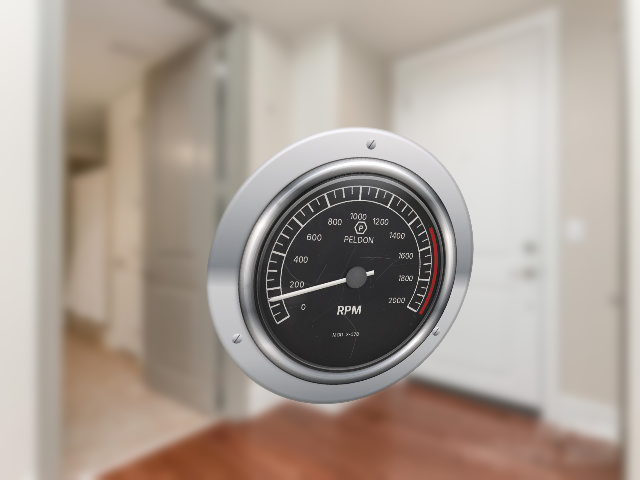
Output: rpm 150
